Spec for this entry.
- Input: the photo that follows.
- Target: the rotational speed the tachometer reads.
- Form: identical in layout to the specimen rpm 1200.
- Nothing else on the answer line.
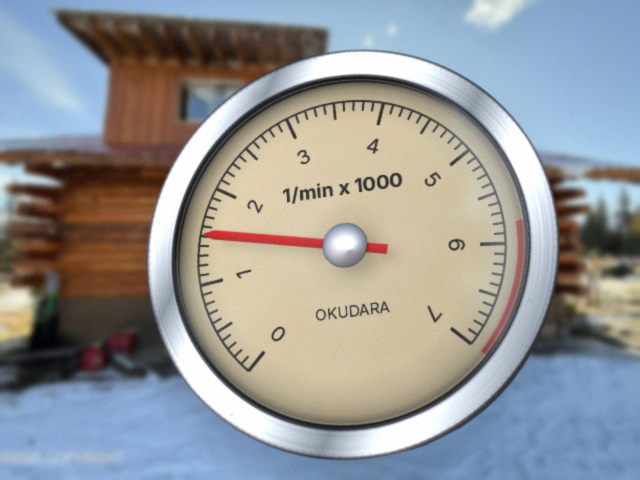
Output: rpm 1500
